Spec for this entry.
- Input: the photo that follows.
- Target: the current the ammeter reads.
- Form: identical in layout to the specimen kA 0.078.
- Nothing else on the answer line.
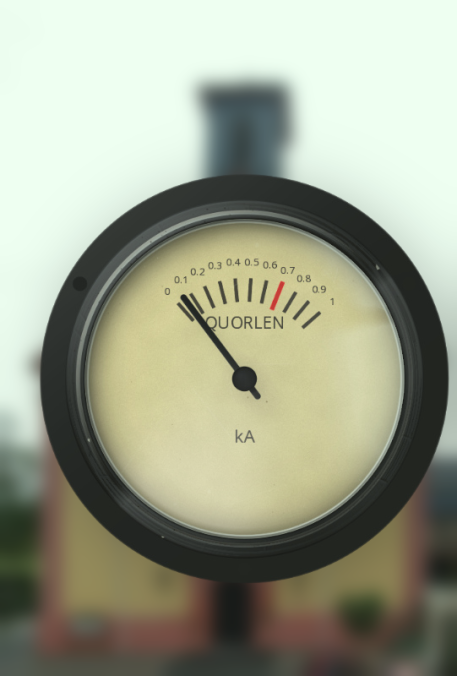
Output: kA 0.05
